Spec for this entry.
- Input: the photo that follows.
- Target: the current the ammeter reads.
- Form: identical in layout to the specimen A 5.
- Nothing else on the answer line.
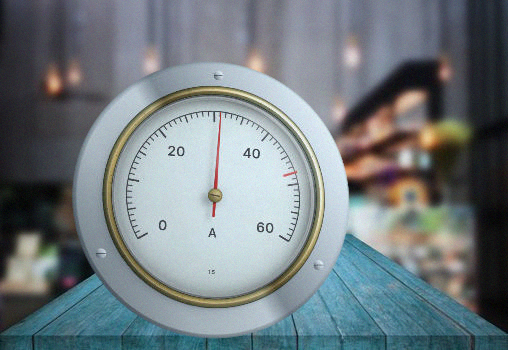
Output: A 31
